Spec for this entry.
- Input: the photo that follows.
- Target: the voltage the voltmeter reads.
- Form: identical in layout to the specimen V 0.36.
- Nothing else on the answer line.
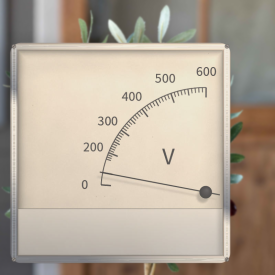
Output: V 100
